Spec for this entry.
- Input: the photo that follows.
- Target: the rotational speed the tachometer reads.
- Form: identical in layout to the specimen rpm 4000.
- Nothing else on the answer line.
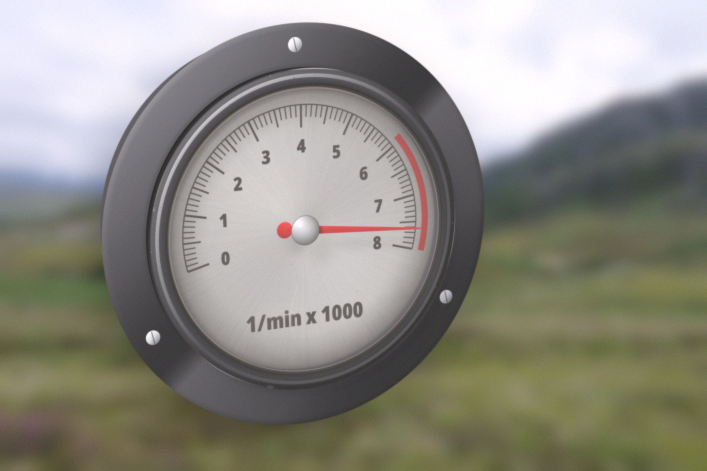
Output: rpm 7600
